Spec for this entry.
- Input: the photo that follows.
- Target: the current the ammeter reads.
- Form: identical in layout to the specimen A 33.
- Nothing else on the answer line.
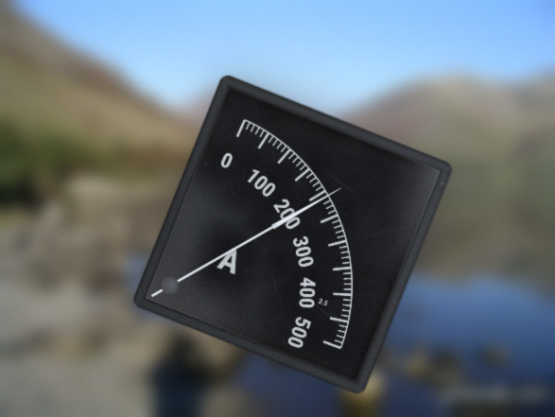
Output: A 210
